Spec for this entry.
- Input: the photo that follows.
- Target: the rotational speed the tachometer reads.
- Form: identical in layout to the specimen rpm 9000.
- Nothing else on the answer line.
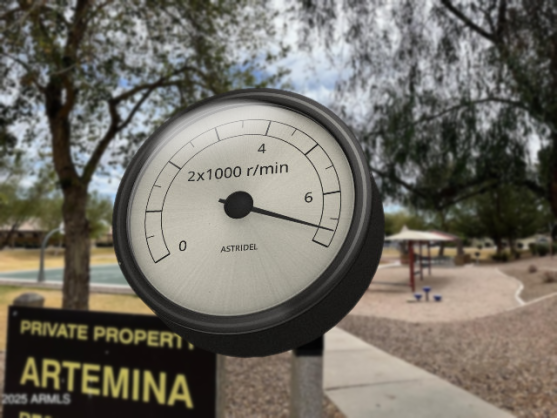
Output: rpm 6750
